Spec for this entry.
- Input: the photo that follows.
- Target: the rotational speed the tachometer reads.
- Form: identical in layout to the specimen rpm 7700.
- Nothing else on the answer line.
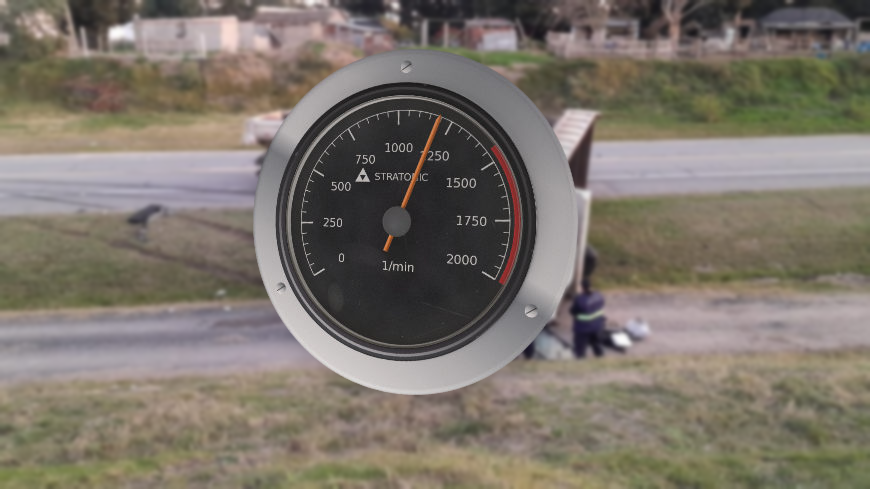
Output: rpm 1200
